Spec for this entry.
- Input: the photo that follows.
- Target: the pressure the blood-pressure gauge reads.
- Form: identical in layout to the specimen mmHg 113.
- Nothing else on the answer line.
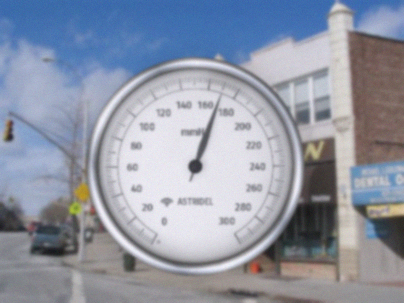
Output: mmHg 170
